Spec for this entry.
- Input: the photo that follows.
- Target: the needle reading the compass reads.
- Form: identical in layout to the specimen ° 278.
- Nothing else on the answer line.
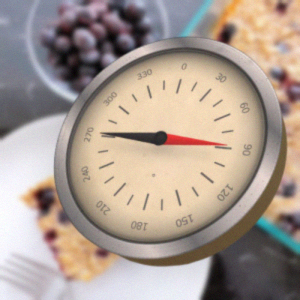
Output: ° 90
